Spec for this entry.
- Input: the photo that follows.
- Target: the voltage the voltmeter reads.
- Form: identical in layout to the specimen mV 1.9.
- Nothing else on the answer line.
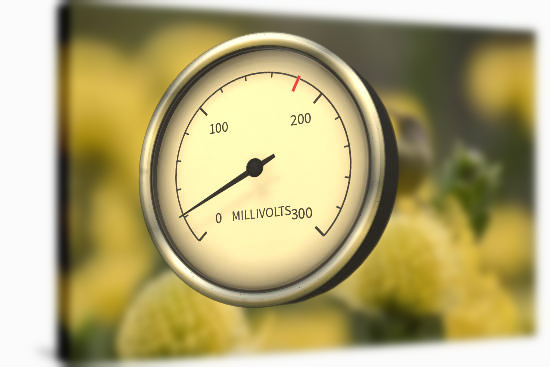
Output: mV 20
